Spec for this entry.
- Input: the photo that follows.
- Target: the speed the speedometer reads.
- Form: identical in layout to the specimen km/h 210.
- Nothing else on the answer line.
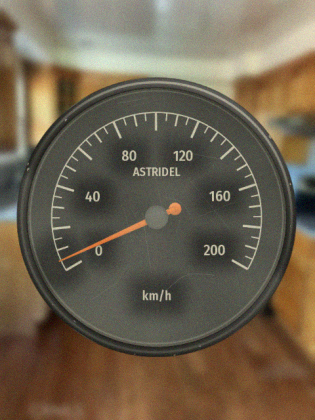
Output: km/h 5
